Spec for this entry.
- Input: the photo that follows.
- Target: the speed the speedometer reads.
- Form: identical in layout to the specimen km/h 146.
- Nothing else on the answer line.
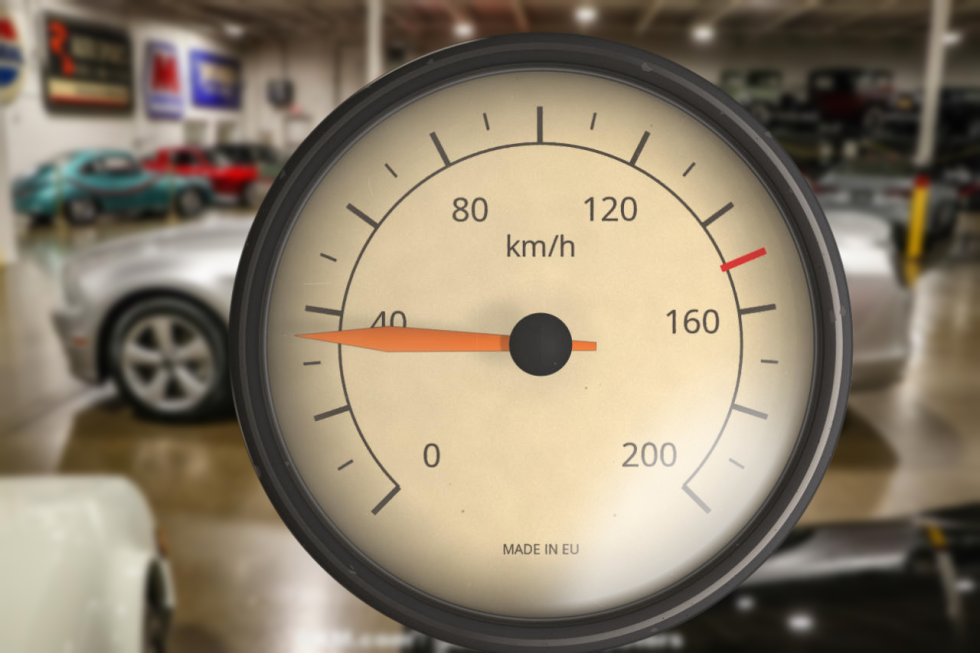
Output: km/h 35
